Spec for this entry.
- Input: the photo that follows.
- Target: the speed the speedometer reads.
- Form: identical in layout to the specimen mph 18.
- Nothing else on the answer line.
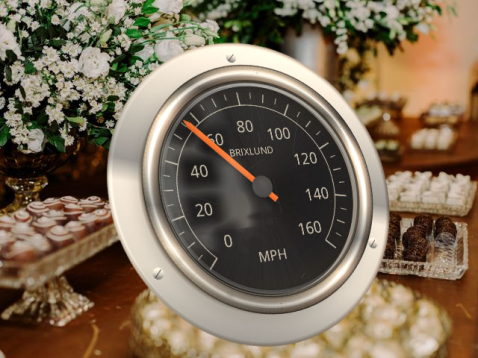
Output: mph 55
